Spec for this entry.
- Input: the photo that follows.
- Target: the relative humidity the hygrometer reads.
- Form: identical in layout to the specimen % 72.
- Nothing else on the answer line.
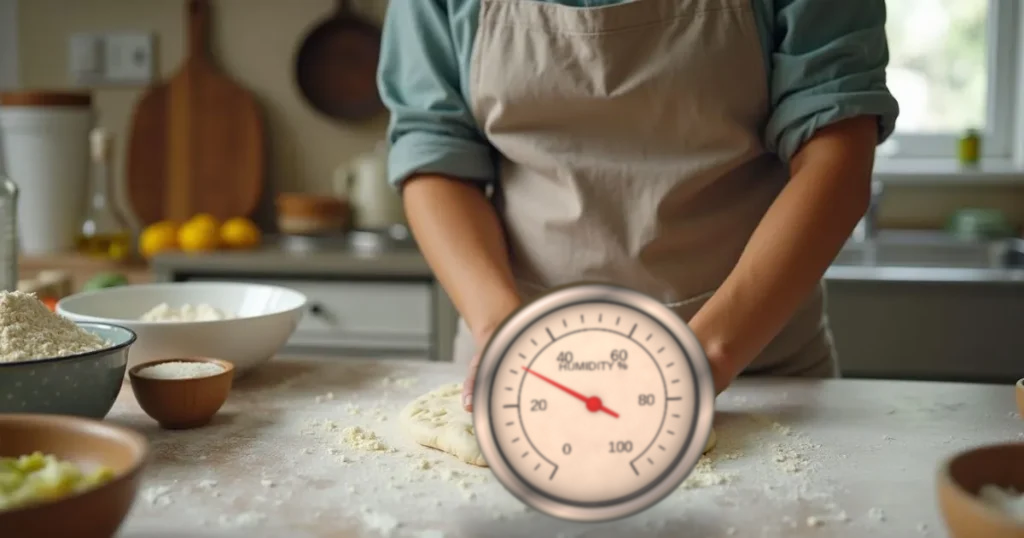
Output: % 30
